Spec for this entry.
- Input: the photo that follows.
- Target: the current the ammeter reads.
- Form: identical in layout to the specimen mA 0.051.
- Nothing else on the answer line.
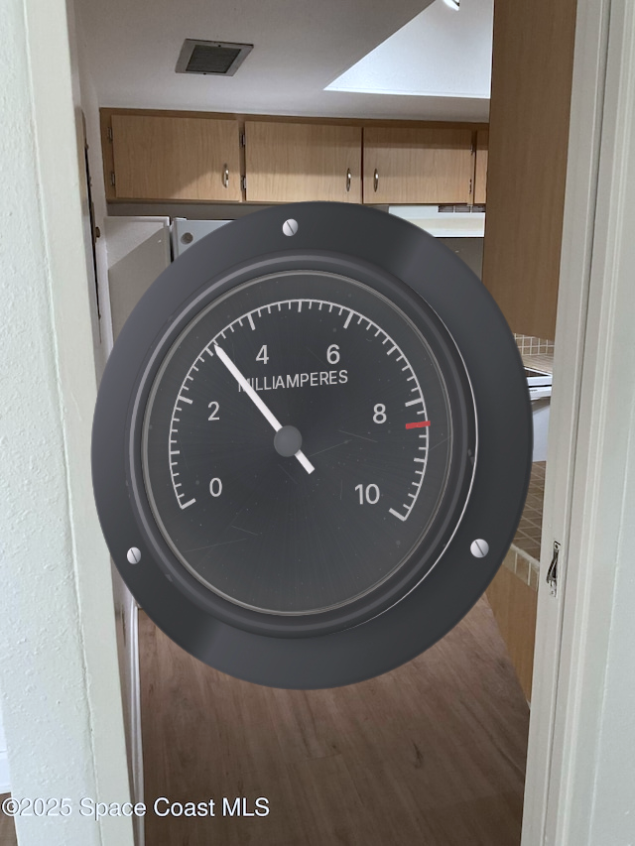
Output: mA 3.2
